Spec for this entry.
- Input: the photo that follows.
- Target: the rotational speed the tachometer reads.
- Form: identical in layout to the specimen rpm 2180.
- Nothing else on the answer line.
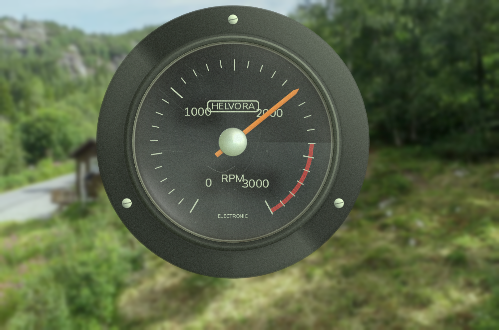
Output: rpm 2000
